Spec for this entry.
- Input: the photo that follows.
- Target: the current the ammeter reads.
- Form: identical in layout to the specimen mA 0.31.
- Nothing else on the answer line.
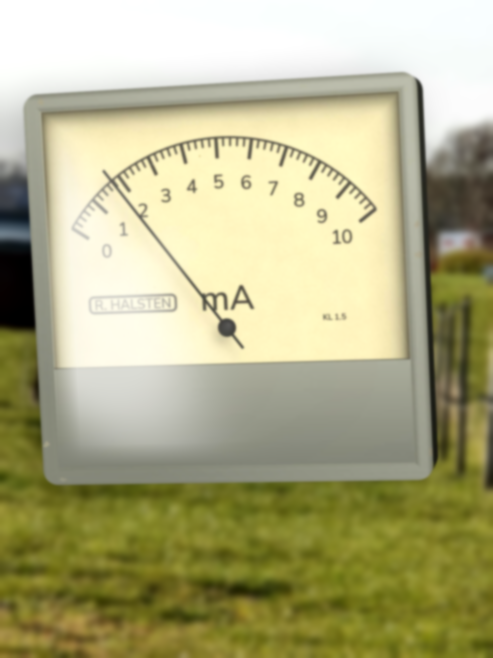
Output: mA 1.8
